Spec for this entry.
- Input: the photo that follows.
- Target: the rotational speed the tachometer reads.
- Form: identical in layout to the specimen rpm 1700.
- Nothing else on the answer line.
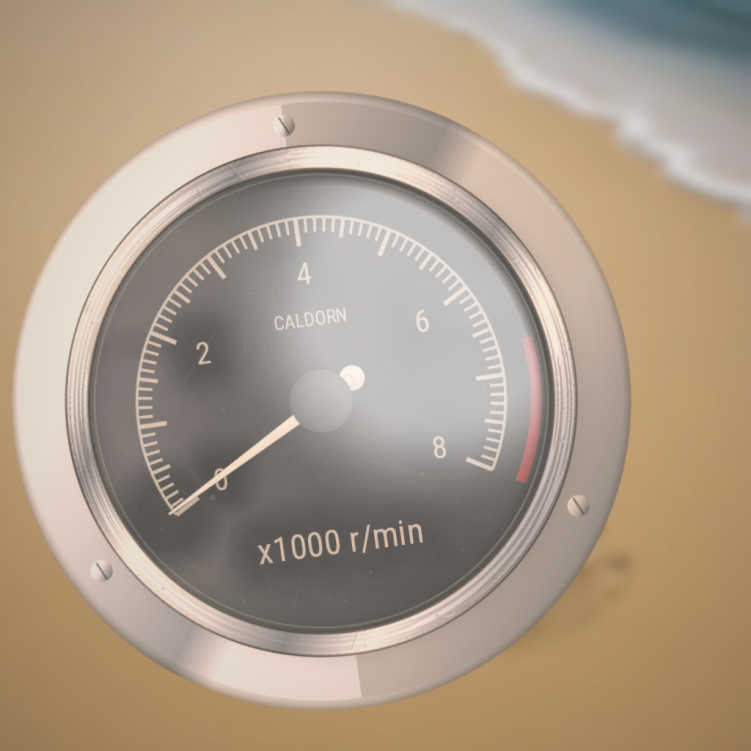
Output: rpm 50
